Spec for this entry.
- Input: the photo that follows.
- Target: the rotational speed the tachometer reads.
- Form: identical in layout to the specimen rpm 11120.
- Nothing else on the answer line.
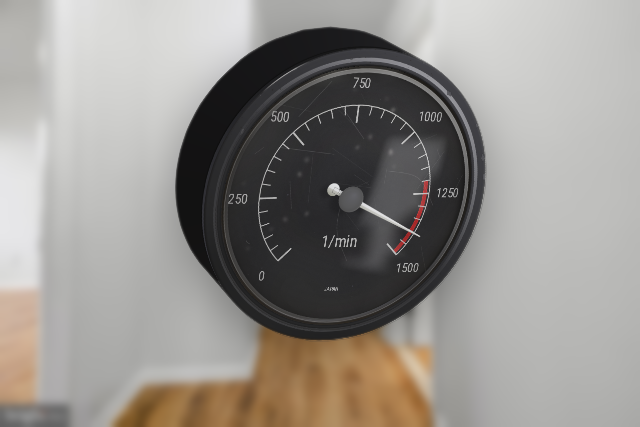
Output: rpm 1400
